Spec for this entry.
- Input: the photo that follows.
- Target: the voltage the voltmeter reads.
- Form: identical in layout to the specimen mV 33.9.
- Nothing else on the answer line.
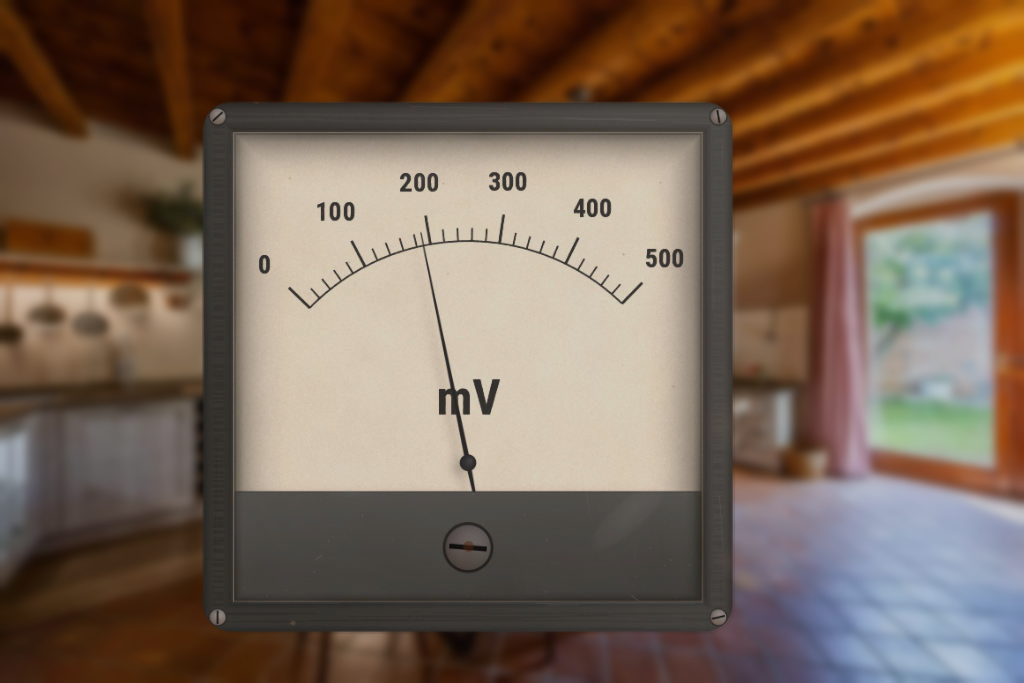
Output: mV 190
